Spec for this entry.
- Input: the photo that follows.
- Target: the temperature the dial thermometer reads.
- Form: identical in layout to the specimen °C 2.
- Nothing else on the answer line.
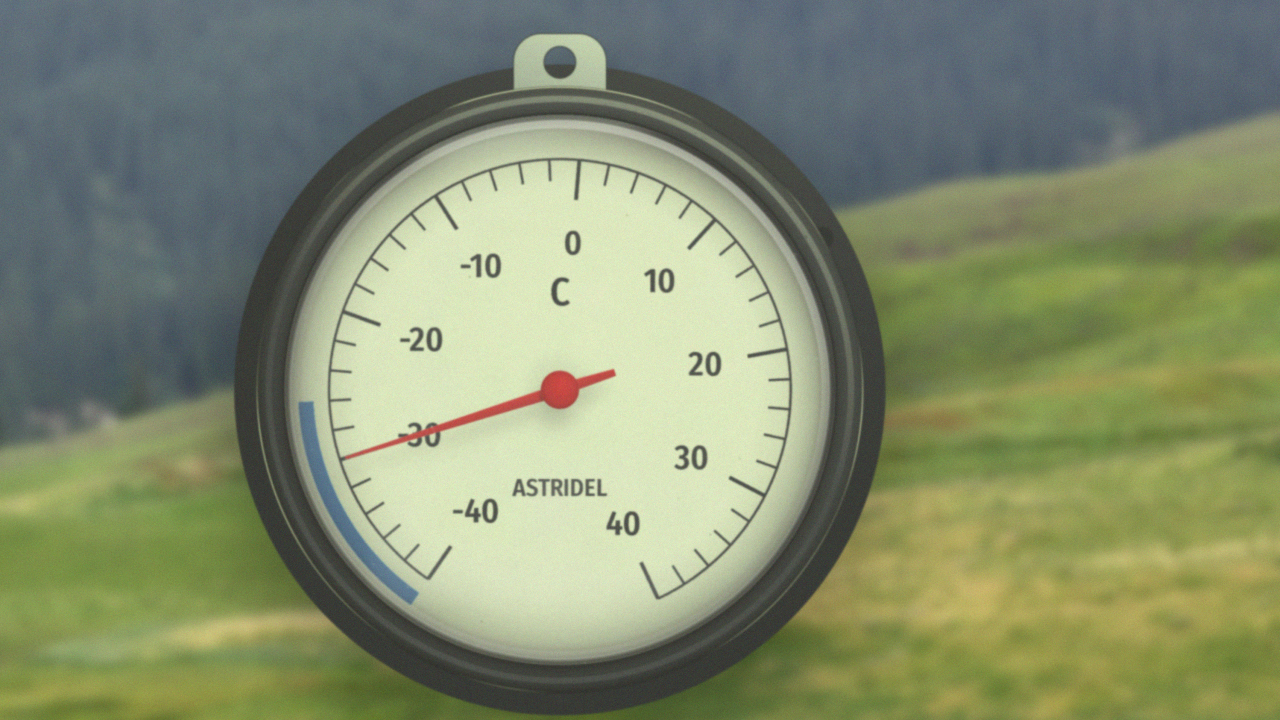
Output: °C -30
